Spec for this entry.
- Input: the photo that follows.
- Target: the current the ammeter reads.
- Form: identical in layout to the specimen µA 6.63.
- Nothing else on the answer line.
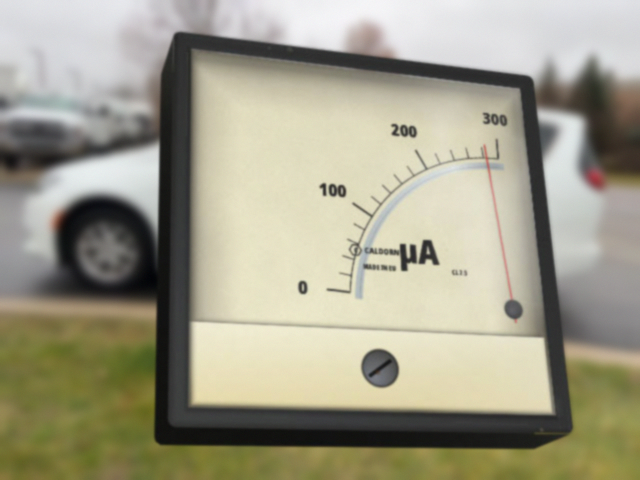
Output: µA 280
